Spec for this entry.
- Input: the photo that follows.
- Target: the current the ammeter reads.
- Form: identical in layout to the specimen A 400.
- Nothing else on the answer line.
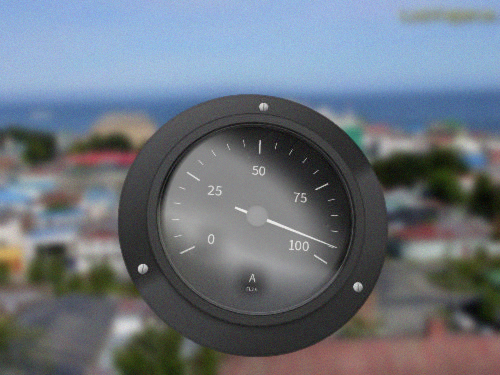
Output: A 95
